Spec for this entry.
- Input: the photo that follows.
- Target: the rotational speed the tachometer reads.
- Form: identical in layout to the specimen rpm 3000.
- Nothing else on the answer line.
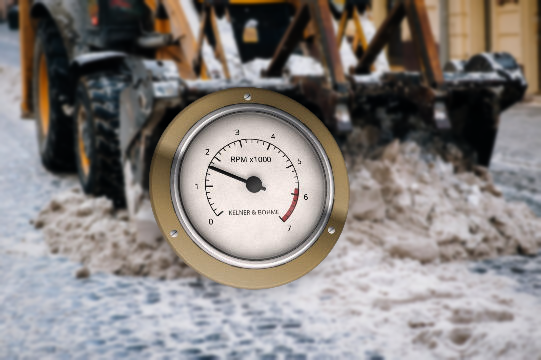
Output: rpm 1600
